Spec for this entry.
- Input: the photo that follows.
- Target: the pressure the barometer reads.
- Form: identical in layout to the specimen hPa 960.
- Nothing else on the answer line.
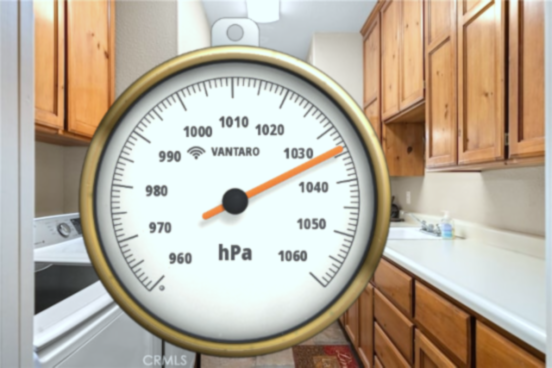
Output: hPa 1034
